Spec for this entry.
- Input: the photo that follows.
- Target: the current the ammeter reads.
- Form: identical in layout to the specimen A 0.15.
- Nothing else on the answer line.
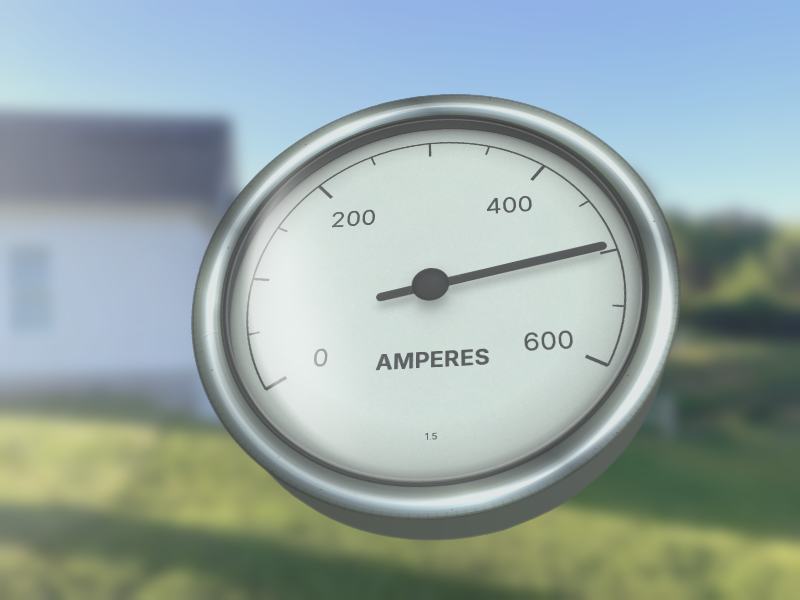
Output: A 500
